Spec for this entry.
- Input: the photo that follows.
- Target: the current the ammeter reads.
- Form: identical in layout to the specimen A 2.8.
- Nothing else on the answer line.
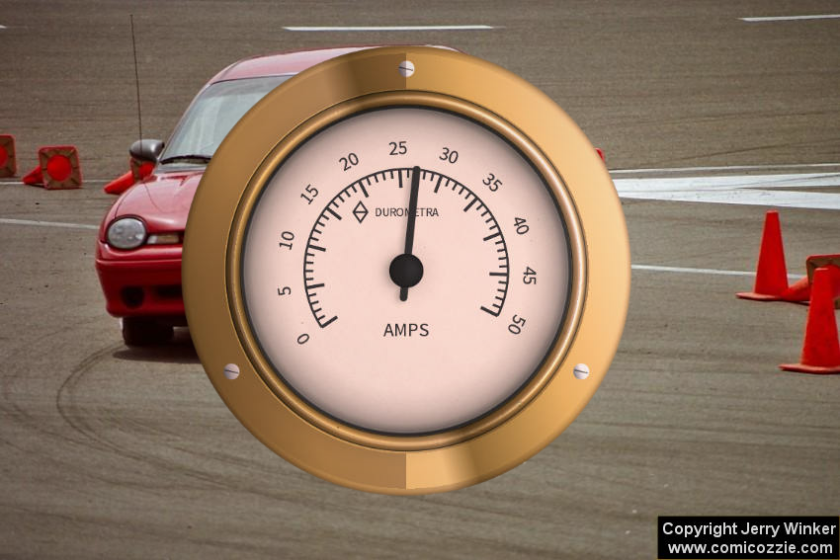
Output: A 27
